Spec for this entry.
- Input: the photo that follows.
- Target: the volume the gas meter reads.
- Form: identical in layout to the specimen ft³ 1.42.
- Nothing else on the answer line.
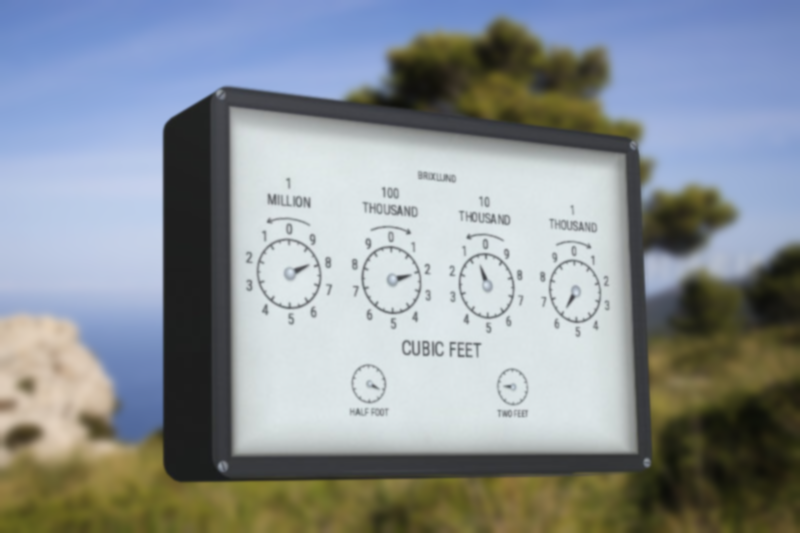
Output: ft³ 820600
